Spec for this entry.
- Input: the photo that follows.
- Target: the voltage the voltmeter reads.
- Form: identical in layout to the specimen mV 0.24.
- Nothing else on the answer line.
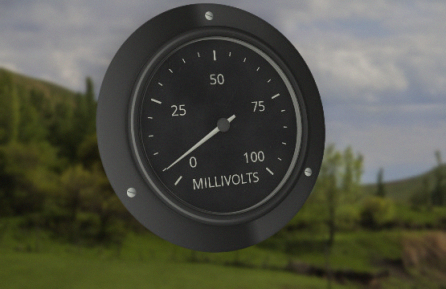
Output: mV 5
